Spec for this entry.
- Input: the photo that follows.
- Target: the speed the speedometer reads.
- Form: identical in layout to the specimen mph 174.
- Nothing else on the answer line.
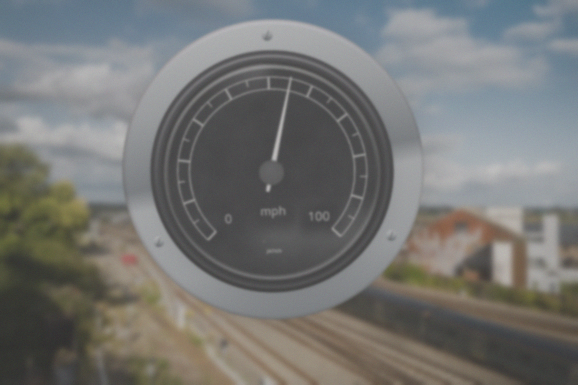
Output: mph 55
